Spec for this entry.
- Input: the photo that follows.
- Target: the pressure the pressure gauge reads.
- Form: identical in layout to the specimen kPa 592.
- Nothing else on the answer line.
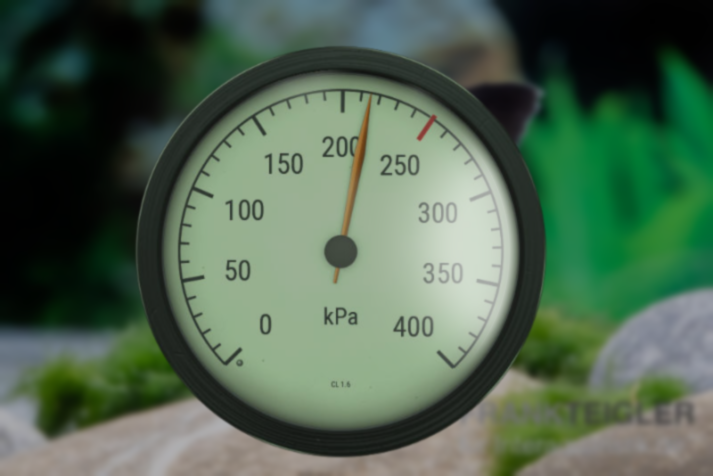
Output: kPa 215
